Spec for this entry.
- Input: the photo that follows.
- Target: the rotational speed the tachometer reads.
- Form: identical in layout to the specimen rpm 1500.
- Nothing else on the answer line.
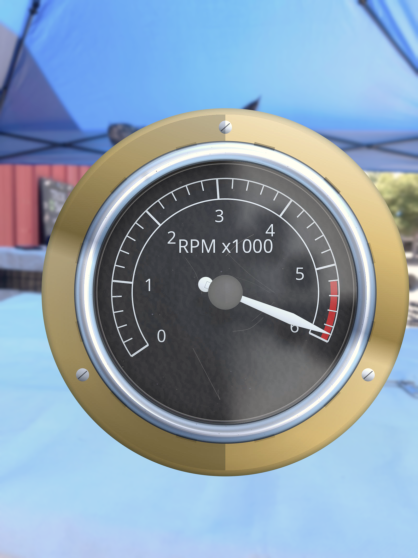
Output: rpm 5900
